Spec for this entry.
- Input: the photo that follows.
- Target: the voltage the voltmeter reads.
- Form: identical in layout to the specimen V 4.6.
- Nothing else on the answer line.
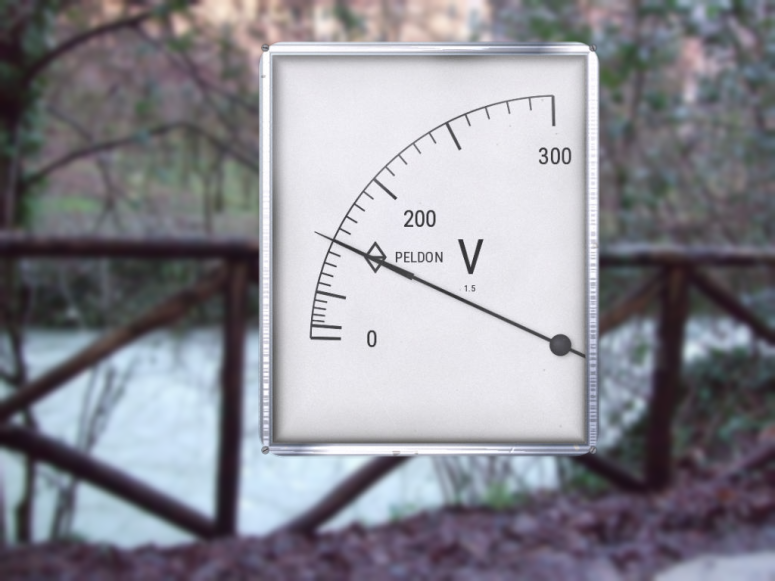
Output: V 150
